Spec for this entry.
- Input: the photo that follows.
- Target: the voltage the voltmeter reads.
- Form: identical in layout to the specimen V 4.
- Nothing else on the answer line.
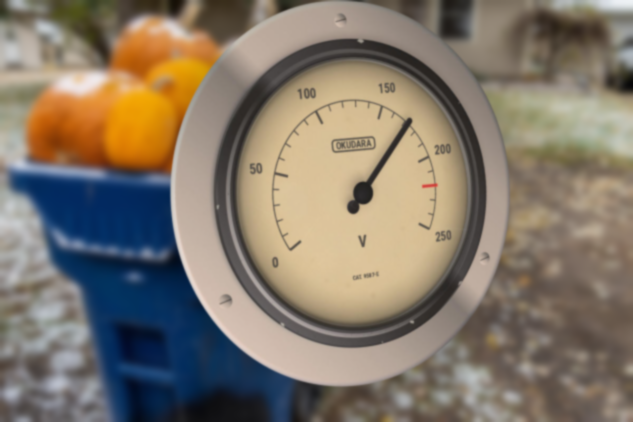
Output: V 170
